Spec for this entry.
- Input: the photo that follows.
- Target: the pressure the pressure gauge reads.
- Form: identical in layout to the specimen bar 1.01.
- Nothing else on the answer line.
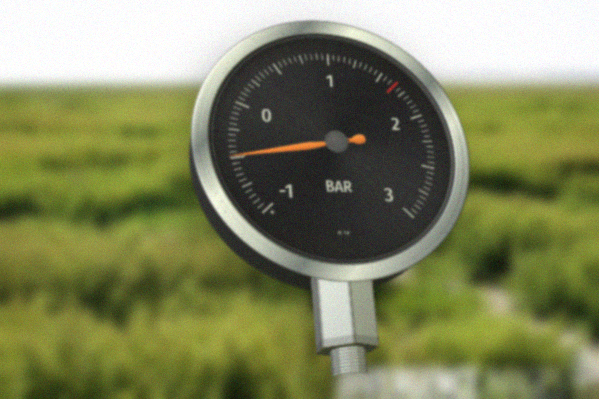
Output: bar -0.5
